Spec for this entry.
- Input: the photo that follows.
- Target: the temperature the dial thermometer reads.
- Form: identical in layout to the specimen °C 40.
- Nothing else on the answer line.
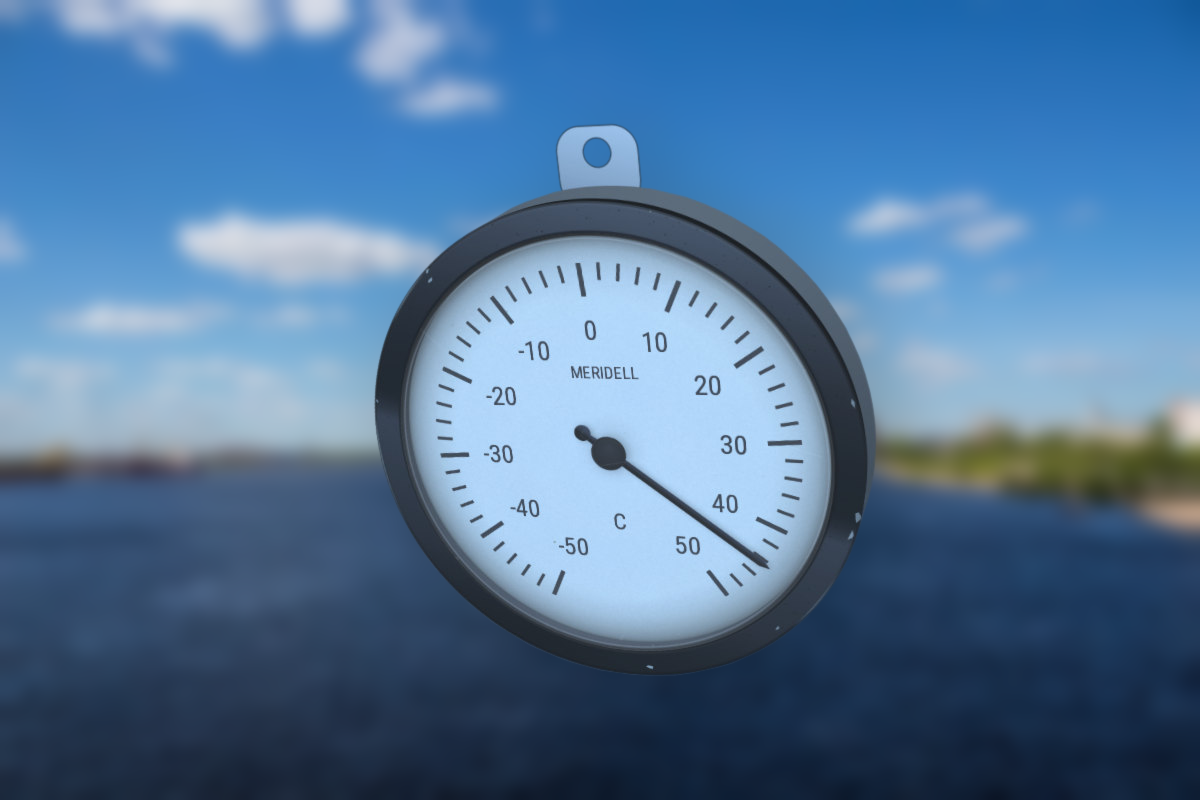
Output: °C 44
